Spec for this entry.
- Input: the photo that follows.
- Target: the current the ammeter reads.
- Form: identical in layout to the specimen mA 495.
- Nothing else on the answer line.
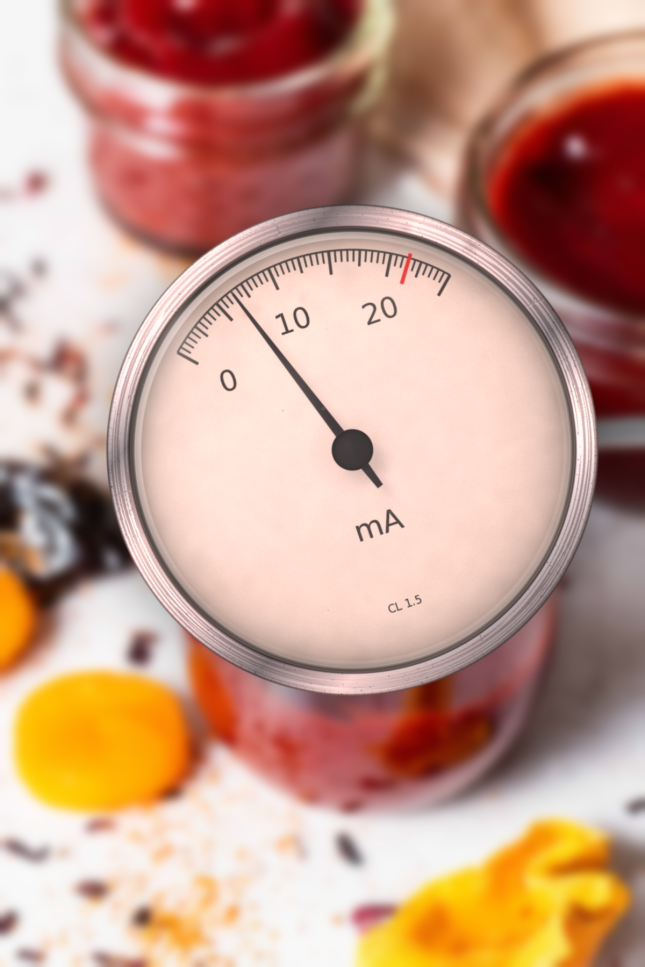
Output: mA 6.5
